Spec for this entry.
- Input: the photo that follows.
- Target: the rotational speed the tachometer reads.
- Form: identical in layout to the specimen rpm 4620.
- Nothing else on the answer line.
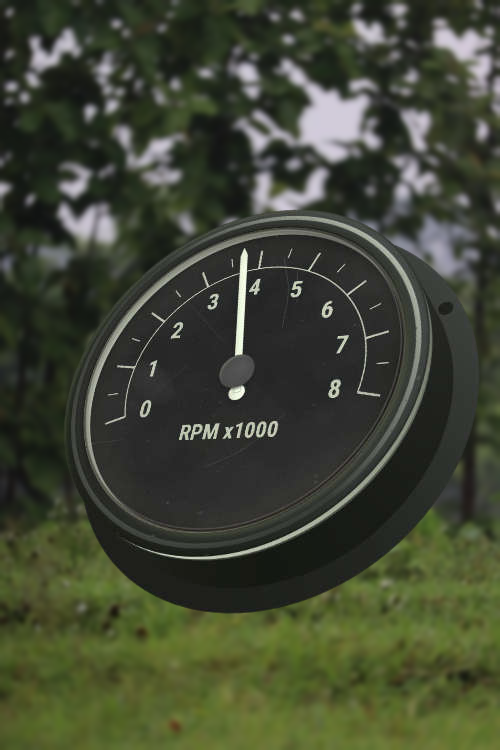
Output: rpm 3750
